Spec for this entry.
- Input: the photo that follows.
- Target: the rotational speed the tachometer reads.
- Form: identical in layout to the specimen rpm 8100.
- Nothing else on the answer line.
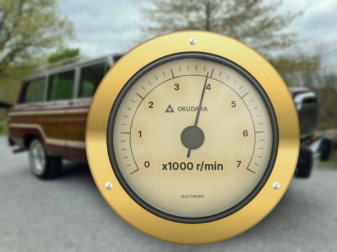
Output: rpm 3900
